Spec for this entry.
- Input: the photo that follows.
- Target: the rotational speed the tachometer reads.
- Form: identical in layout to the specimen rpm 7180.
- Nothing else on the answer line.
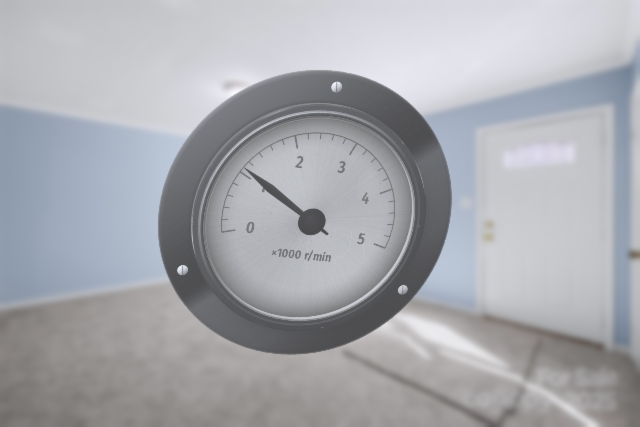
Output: rpm 1100
